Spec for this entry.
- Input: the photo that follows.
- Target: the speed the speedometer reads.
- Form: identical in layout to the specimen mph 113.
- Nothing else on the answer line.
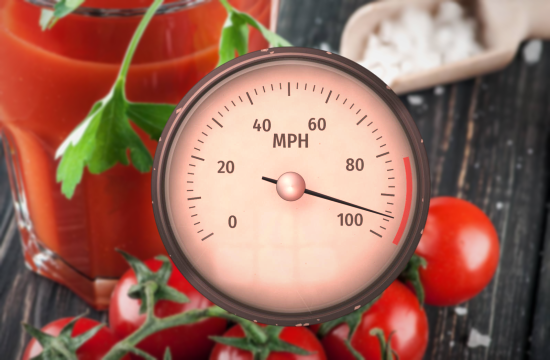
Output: mph 95
